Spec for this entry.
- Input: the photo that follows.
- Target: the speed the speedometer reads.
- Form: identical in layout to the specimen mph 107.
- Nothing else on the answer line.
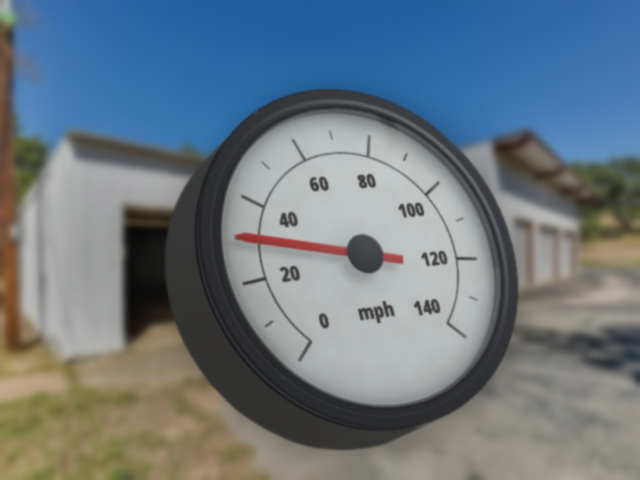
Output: mph 30
